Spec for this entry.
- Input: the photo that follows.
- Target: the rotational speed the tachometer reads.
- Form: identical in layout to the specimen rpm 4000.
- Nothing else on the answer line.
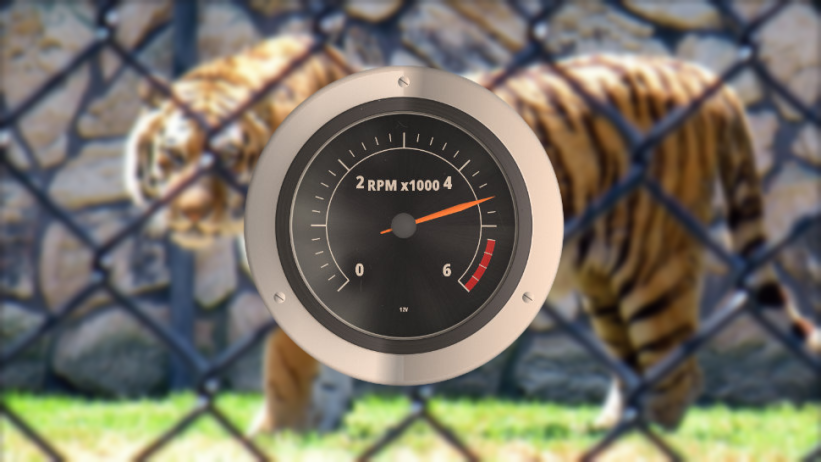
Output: rpm 4600
